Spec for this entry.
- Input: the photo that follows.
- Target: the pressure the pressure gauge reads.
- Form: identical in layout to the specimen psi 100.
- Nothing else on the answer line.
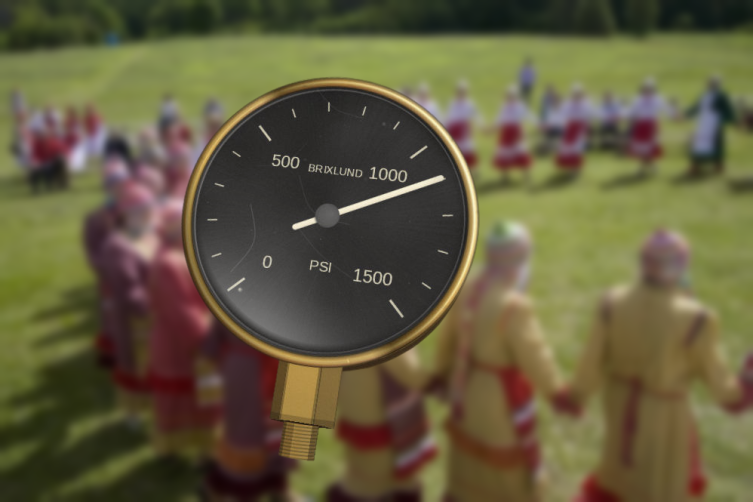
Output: psi 1100
